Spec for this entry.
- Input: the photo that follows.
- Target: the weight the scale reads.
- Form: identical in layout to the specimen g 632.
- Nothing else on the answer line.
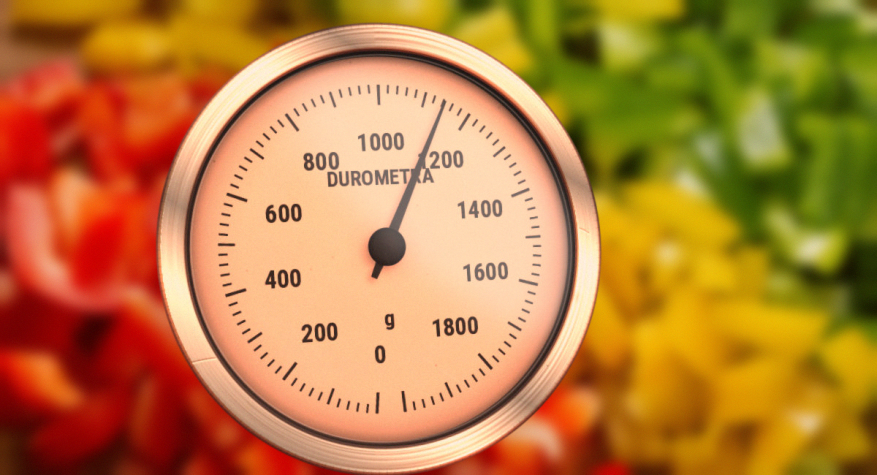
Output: g 1140
